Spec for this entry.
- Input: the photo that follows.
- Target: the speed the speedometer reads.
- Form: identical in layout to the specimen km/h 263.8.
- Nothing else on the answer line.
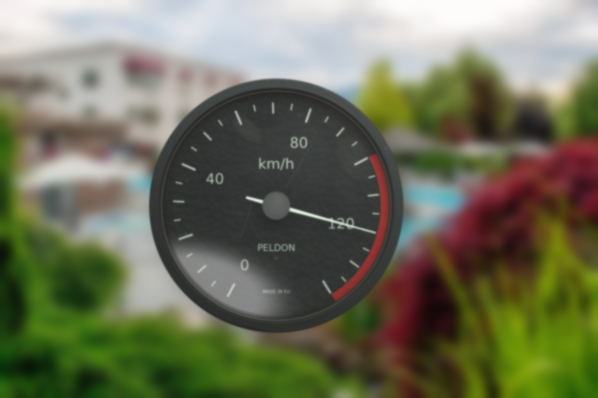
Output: km/h 120
